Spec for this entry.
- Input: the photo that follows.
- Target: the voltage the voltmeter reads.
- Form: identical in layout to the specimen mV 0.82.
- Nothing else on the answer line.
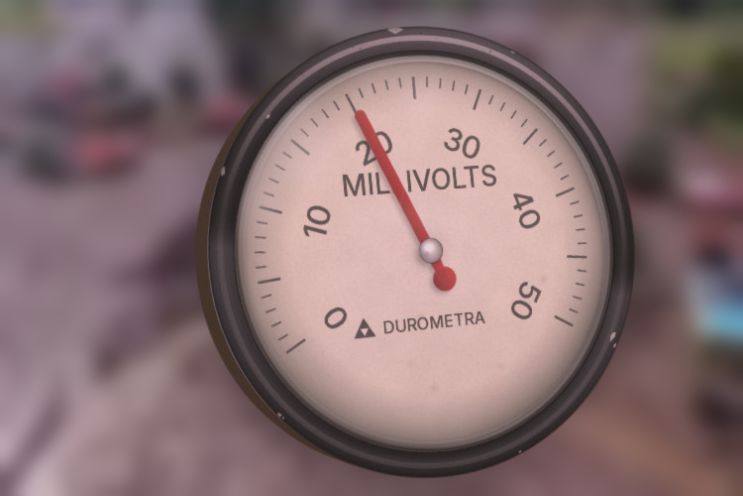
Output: mV 20
